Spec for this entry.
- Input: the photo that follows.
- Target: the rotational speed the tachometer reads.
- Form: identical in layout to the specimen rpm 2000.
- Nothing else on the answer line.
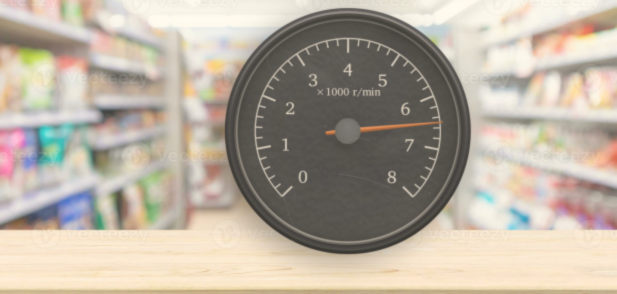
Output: rpm 6500
